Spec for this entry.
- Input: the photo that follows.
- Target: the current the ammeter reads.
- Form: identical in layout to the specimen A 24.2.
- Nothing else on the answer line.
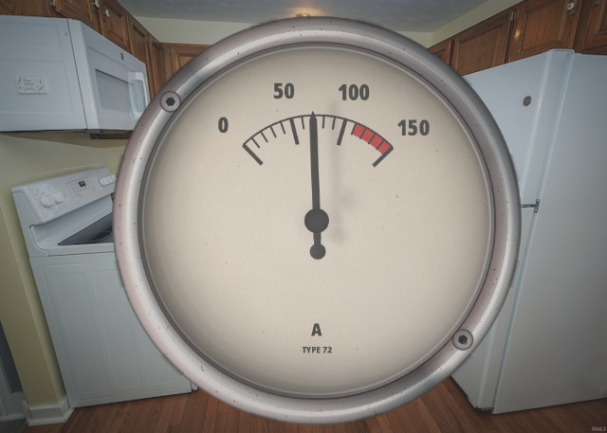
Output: A 70
